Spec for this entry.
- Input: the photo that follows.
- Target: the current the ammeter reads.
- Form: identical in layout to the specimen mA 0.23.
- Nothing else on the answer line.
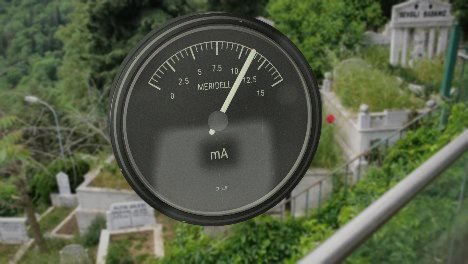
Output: mA 11
